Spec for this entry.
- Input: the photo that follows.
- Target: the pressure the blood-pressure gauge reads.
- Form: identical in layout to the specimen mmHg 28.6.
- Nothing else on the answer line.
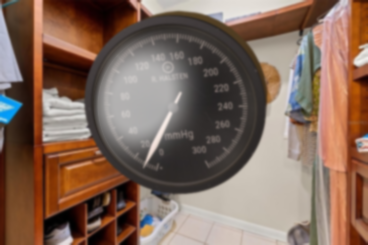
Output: mmHg 10
